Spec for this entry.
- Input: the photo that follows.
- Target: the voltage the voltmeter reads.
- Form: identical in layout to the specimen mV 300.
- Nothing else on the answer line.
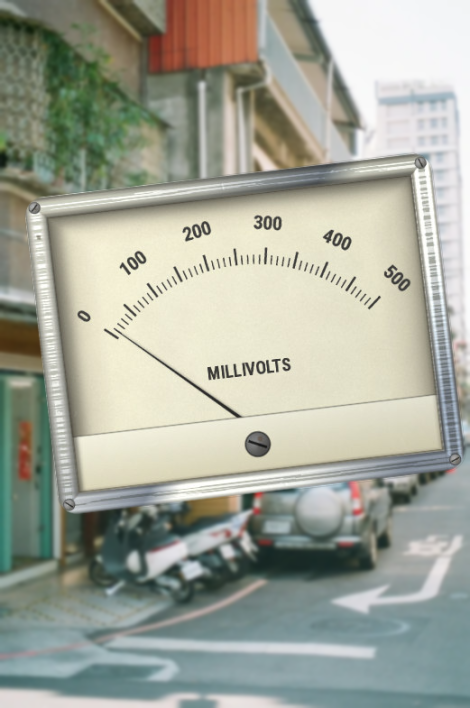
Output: mV 10
